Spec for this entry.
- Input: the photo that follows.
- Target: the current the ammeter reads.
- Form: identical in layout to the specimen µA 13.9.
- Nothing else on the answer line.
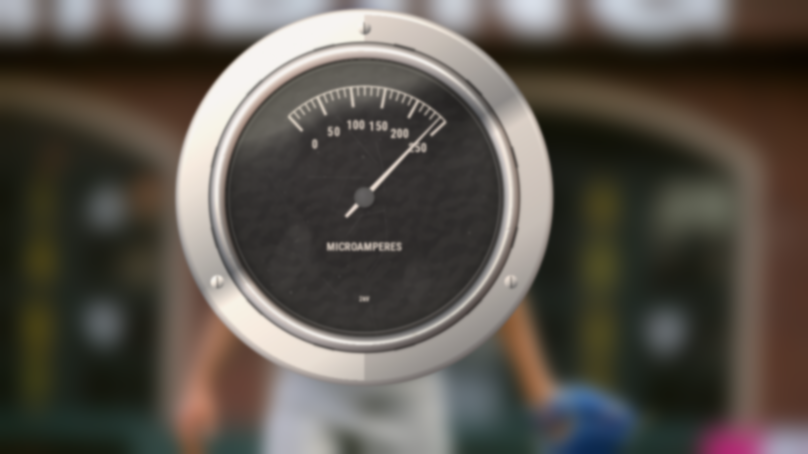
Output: µA 240
